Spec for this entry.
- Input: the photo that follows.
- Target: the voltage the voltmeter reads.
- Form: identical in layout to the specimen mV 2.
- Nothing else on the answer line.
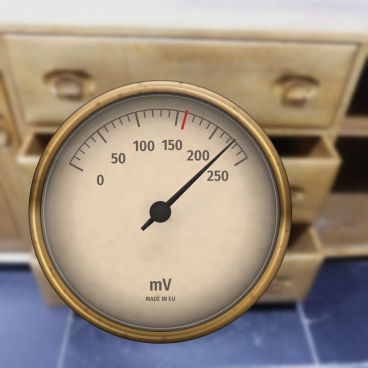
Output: mV 225
